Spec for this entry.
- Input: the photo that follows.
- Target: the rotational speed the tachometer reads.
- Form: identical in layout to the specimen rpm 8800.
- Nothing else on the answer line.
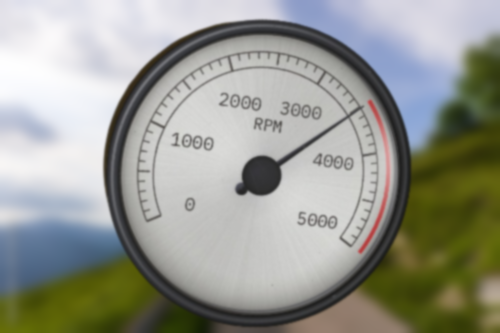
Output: rpm 3500
